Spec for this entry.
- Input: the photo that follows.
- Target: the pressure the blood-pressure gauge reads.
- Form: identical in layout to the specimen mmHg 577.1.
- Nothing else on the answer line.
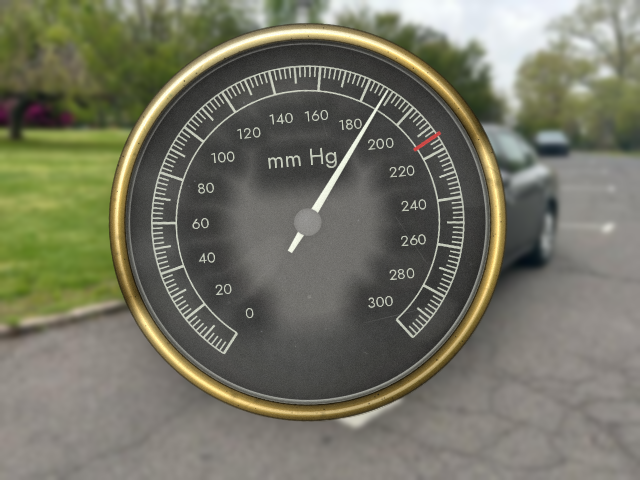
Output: mmHg 188
